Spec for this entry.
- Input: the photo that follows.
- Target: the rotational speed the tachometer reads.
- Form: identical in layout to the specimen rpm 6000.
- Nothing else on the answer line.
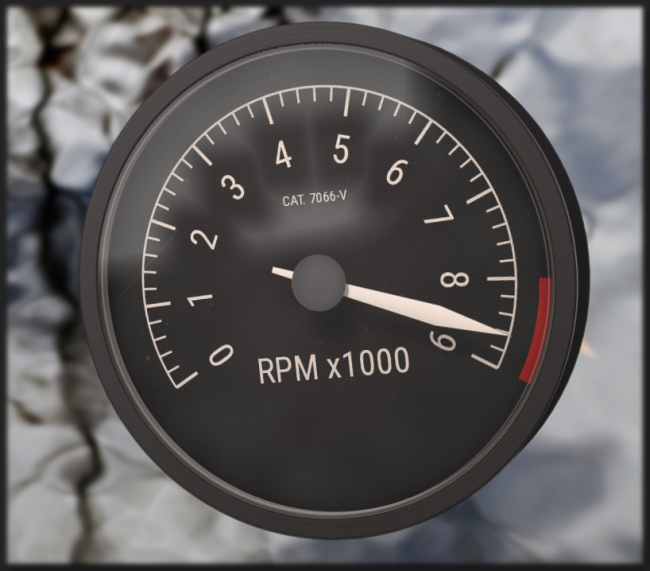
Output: rpm 8600
